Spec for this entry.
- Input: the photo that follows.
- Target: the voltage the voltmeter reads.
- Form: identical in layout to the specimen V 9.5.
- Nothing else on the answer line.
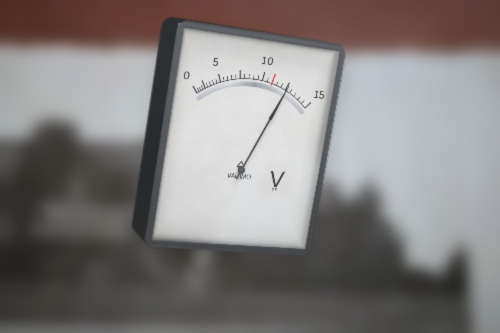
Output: V 12.5
